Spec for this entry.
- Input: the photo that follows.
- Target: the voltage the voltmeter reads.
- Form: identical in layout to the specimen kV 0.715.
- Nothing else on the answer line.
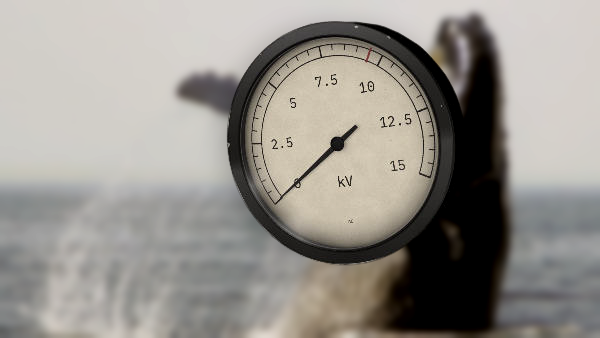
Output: kV 0
